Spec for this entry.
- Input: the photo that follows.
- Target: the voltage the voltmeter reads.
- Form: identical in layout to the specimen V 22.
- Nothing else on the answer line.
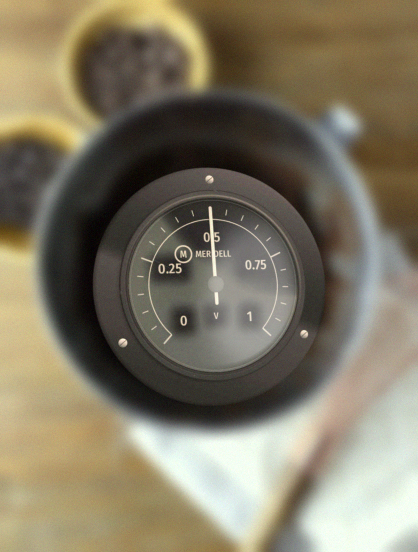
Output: V 0.5
